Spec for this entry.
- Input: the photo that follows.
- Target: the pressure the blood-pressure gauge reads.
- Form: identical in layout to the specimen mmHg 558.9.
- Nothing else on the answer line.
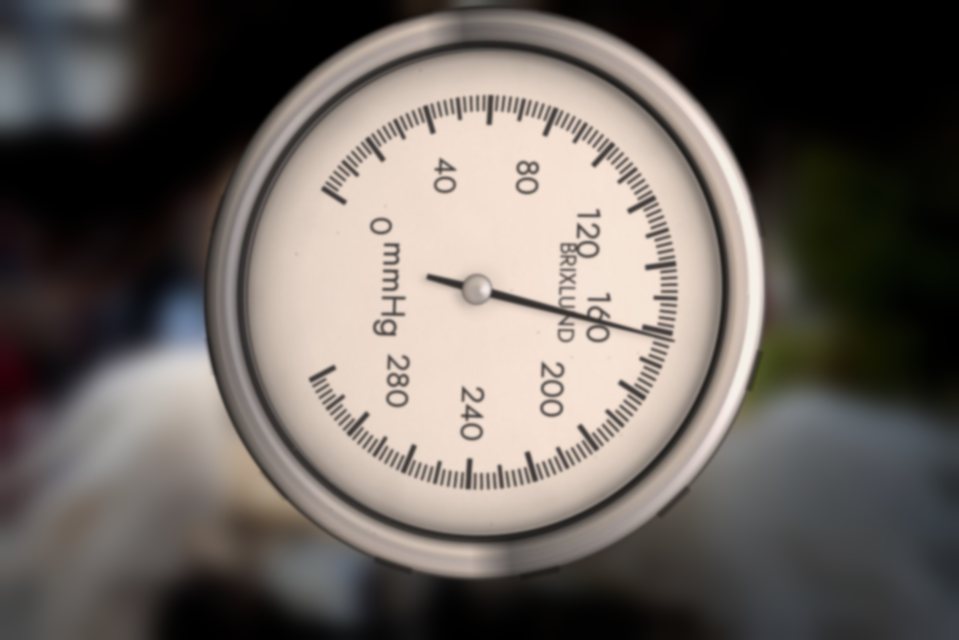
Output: mmHg 162
